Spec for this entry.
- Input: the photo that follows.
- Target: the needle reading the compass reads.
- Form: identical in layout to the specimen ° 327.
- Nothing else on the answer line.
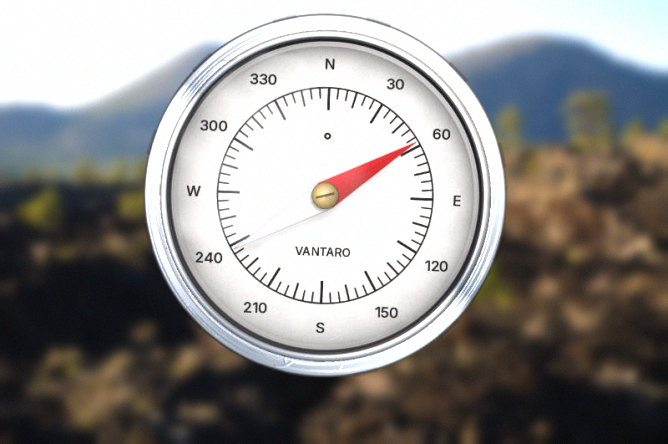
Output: ° 57.5
